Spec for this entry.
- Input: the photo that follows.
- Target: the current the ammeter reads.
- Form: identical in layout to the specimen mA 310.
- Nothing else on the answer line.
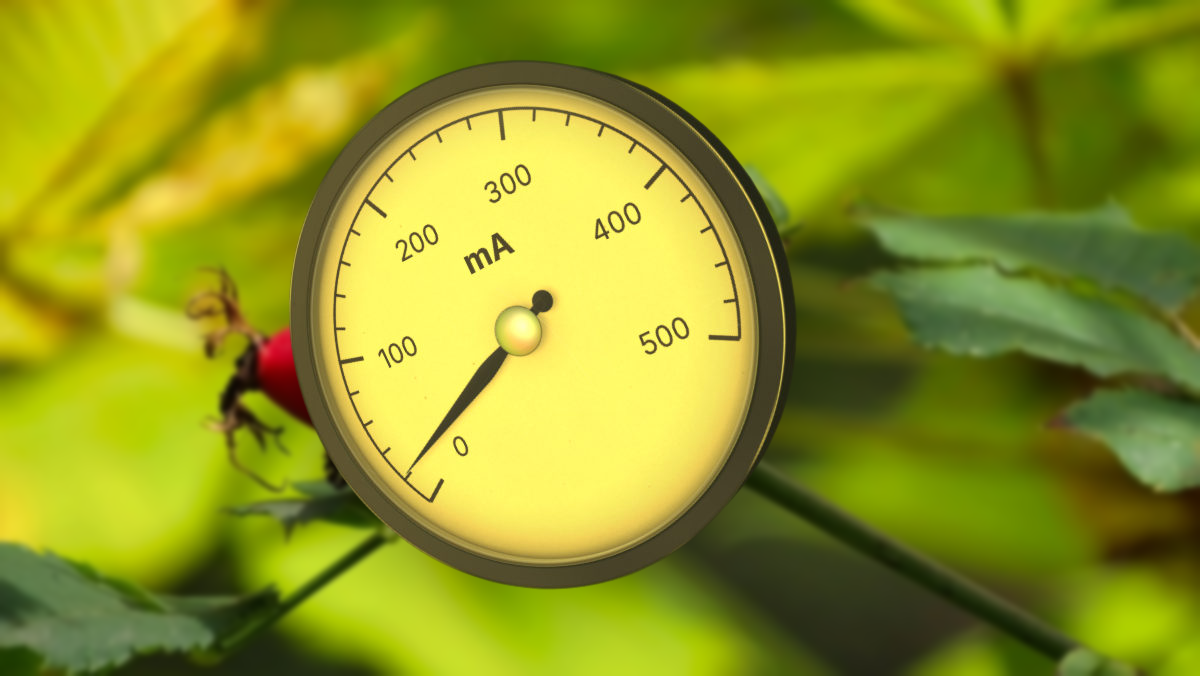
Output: mA 20
